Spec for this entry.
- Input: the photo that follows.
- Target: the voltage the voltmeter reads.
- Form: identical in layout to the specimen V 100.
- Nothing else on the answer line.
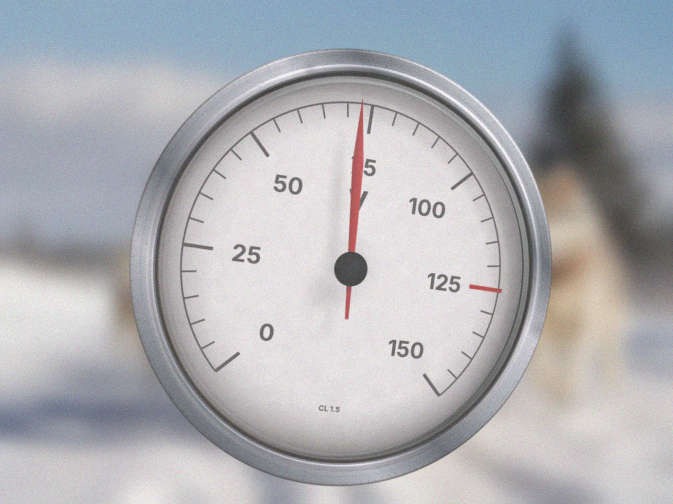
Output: V 72.5
